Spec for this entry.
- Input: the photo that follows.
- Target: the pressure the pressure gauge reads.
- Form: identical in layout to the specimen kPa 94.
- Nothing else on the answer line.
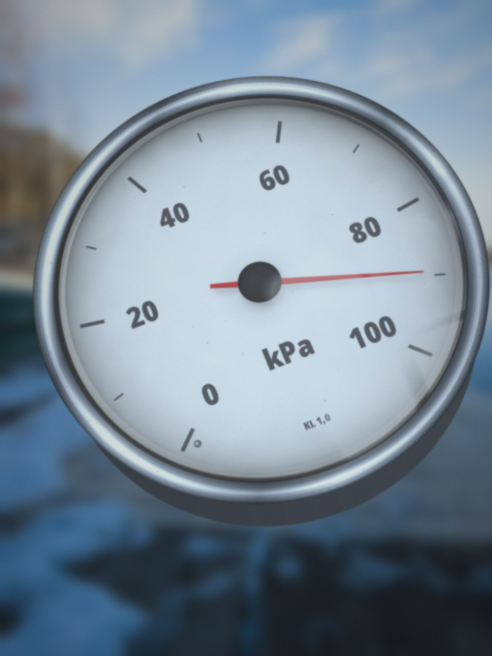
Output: kPa 90
